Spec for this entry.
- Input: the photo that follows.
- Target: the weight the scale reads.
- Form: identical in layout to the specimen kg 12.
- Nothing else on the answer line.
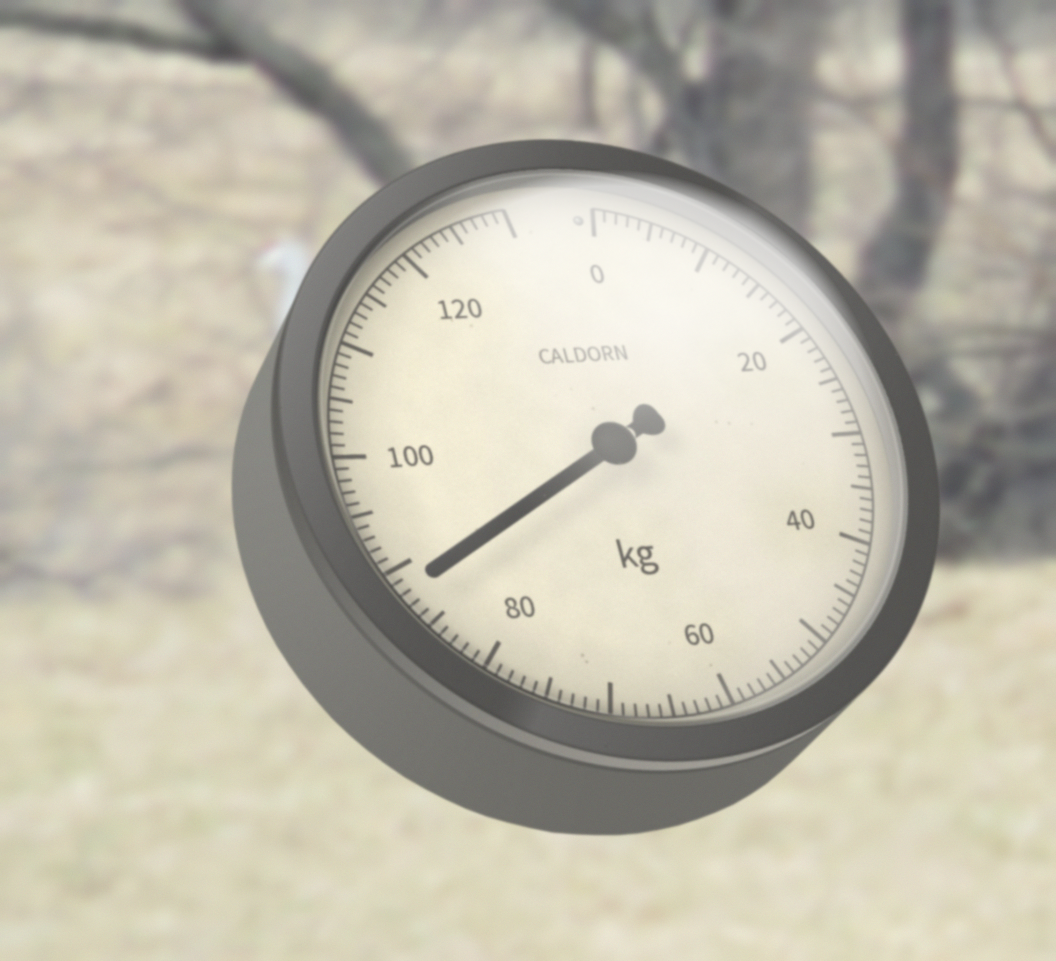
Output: kg 88
